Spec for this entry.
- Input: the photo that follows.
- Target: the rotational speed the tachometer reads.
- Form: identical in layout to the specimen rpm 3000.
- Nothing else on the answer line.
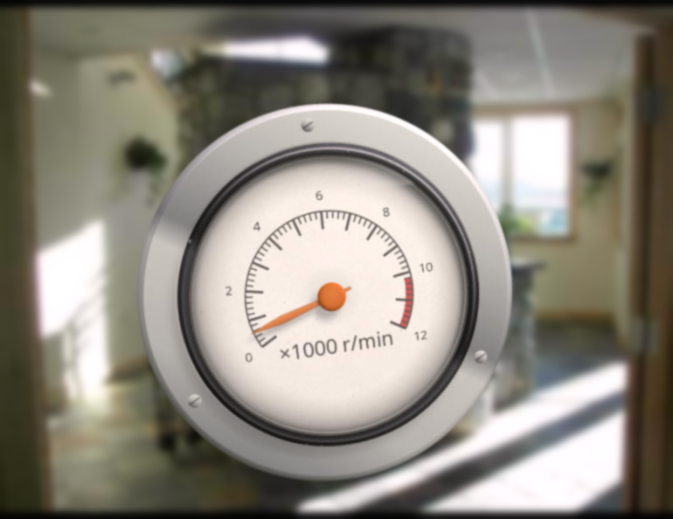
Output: rpm 600
